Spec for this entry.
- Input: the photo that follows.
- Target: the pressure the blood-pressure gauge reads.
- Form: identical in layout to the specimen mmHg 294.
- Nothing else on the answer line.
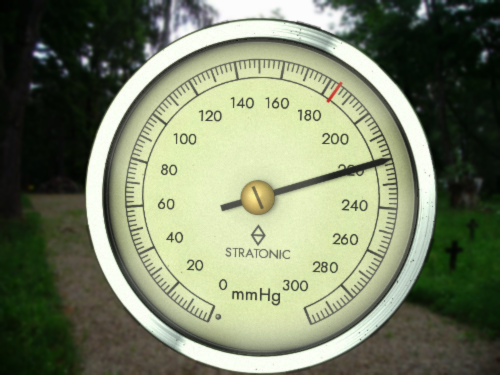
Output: mmHg 220
